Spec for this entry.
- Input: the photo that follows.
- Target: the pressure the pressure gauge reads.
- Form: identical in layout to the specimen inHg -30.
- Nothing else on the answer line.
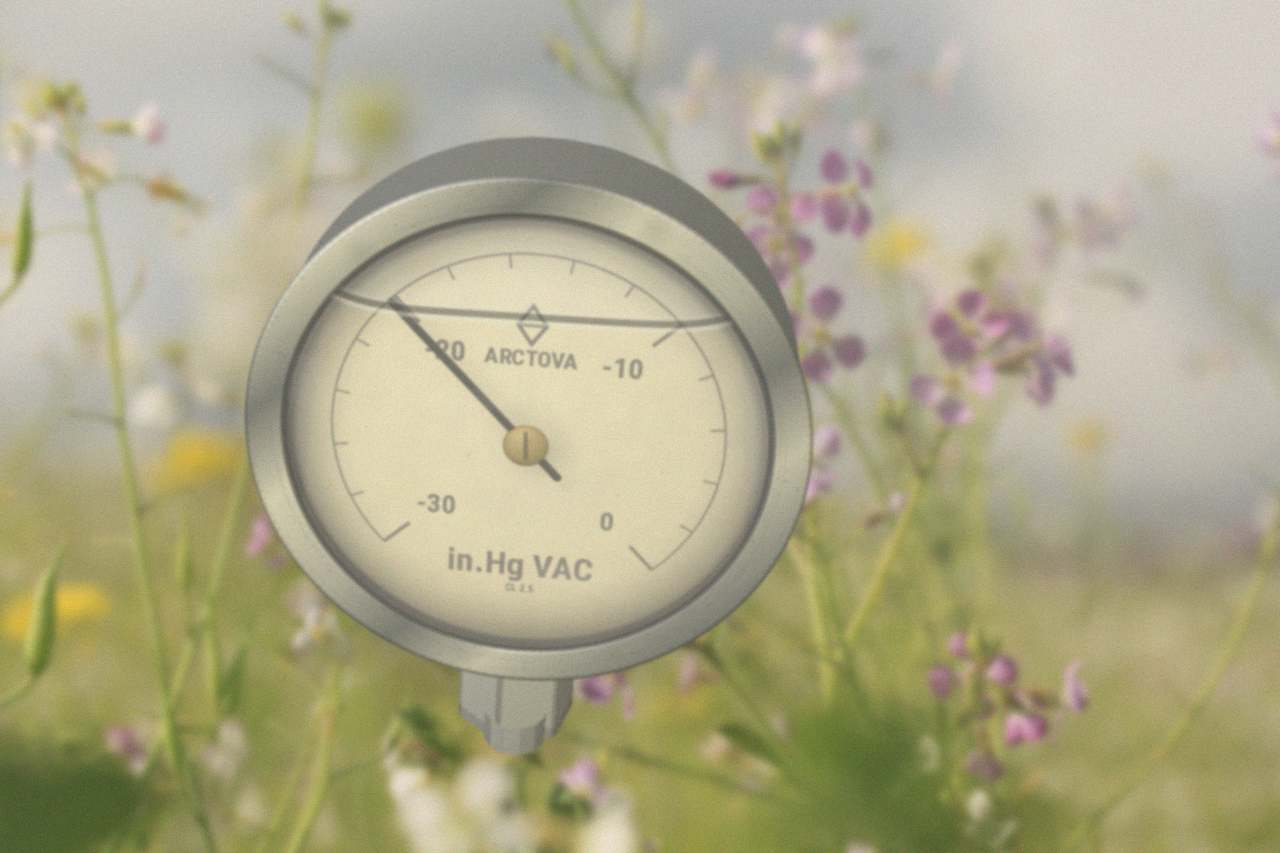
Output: inHg -20
